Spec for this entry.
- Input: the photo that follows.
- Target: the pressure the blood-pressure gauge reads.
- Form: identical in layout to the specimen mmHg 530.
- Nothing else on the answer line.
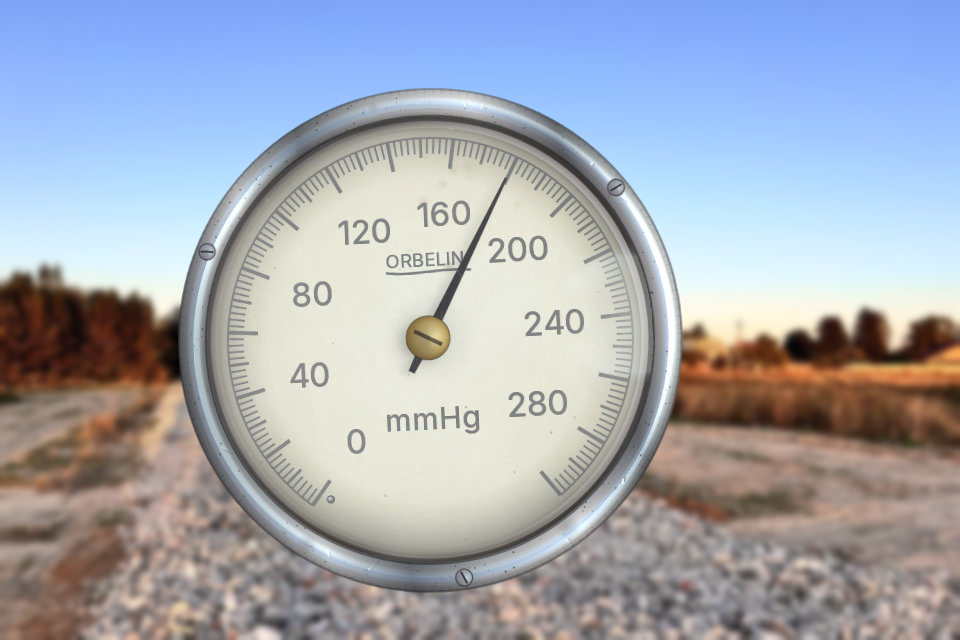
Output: mmHg 180
